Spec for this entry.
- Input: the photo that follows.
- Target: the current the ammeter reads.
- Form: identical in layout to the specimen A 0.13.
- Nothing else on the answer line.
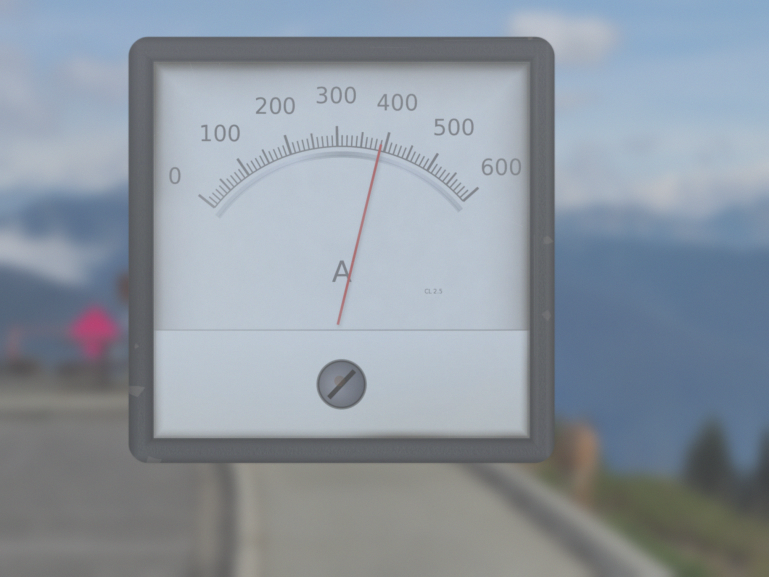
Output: A 390
